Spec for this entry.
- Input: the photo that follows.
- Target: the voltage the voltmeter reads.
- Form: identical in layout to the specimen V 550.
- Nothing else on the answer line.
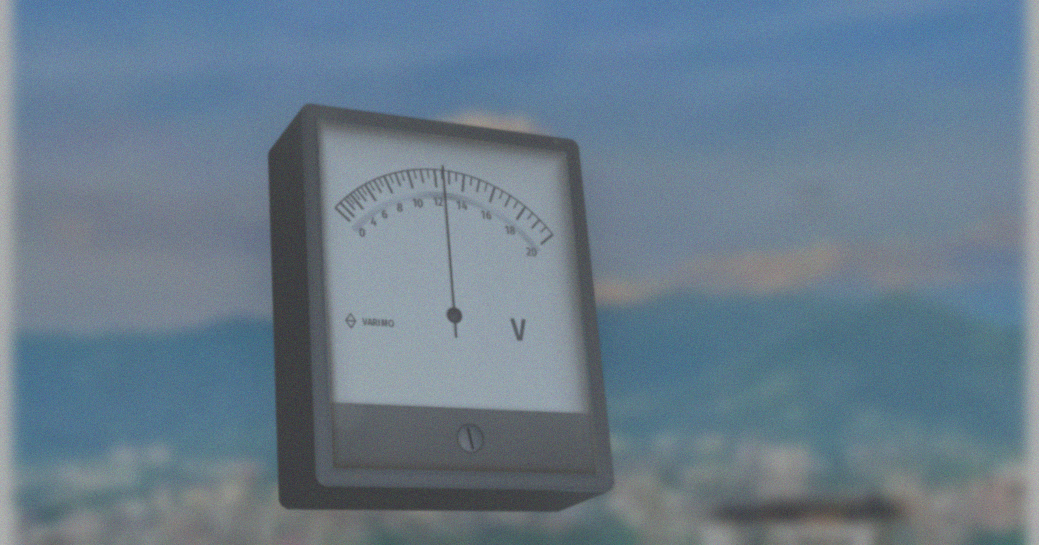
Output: V 12.5
